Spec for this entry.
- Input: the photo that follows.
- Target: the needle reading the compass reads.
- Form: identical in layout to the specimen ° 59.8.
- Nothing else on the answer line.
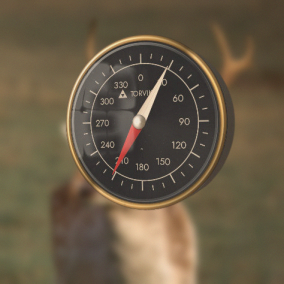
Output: ° 210
